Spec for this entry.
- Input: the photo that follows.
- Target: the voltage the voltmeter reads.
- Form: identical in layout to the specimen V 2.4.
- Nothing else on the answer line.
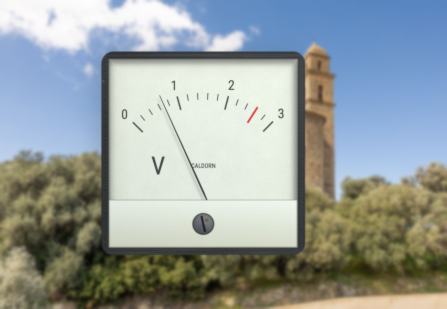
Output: V 0.7
